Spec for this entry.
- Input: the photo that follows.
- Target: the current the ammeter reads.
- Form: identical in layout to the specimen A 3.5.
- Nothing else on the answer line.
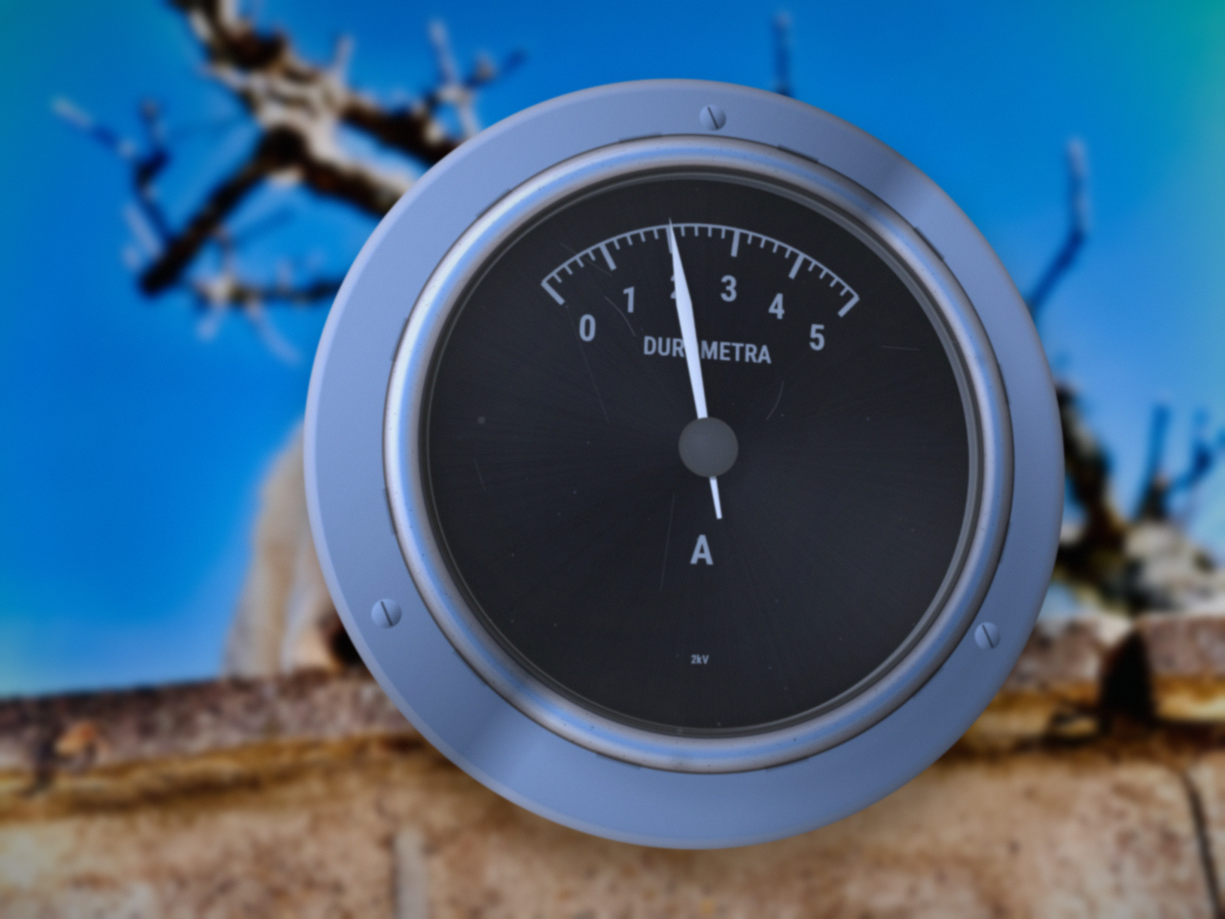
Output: A 2
